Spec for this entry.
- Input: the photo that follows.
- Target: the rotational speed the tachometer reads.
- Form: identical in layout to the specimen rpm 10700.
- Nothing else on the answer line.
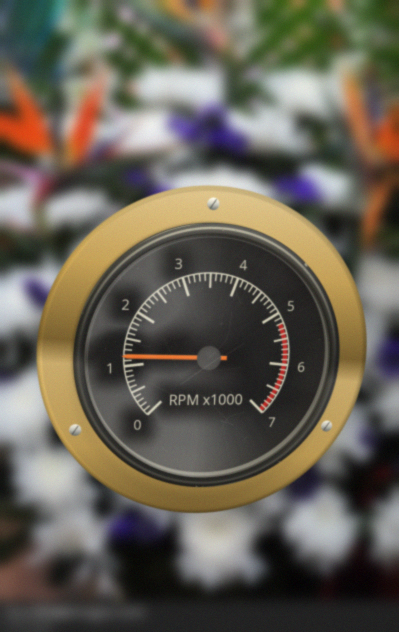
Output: rpm 1200
